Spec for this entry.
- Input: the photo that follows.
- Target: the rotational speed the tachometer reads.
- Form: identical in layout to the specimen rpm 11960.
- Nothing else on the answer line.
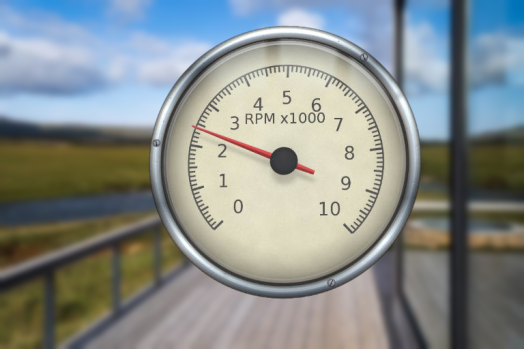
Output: rpm 2400
